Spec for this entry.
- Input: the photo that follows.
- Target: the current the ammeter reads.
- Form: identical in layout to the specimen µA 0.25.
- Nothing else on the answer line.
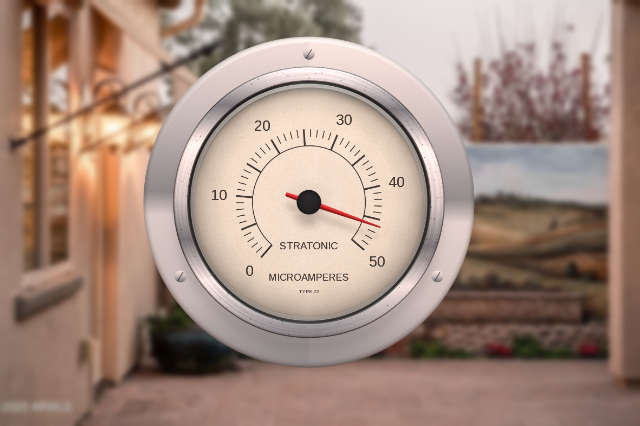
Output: µA 46
